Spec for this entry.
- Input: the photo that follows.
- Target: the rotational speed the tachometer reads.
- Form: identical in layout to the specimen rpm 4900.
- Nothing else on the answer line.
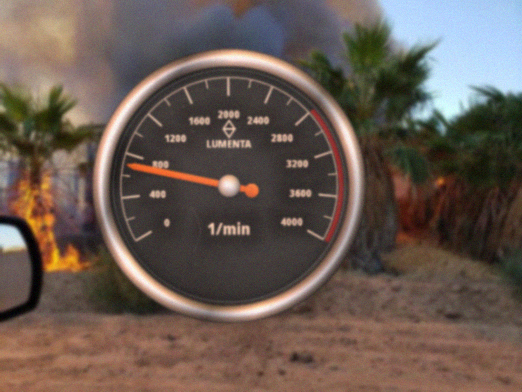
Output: rpm 700
